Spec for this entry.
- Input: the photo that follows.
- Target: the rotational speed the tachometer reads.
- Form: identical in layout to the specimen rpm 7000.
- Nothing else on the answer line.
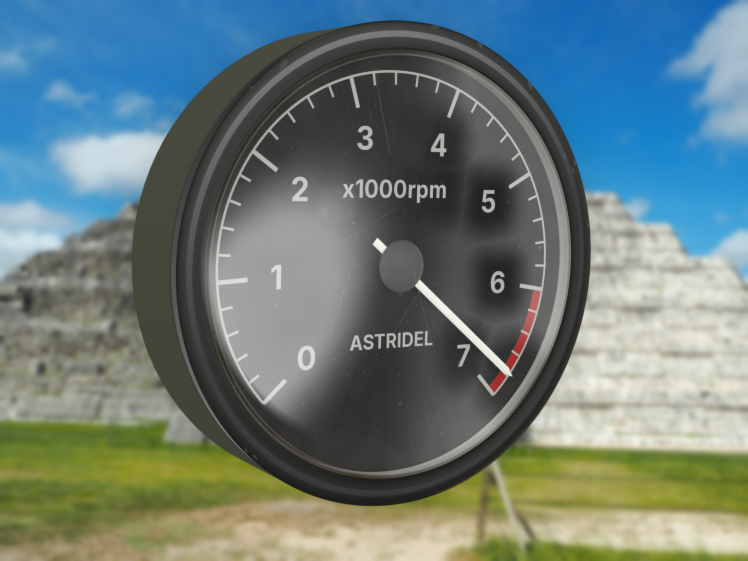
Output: rpm 6800
